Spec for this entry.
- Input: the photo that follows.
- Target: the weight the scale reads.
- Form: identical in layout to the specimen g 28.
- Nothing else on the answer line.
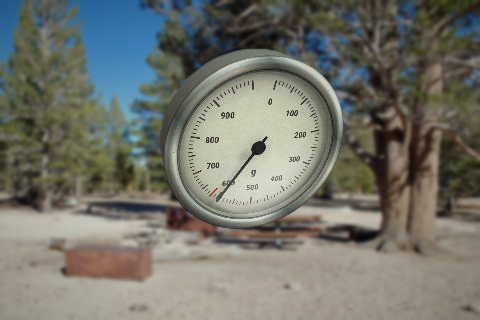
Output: g 600
